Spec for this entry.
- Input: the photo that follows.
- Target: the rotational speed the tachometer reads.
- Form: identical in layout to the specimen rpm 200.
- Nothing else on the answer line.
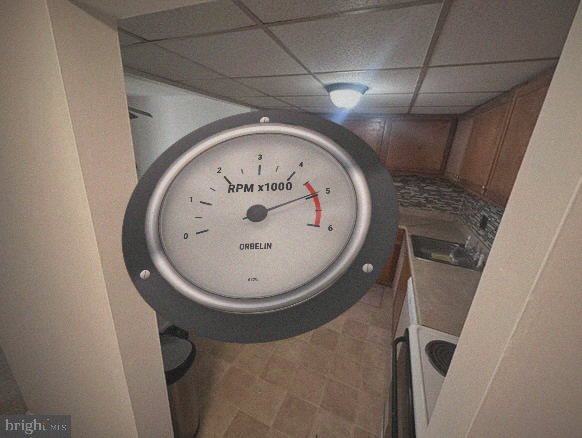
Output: rpm 5000
